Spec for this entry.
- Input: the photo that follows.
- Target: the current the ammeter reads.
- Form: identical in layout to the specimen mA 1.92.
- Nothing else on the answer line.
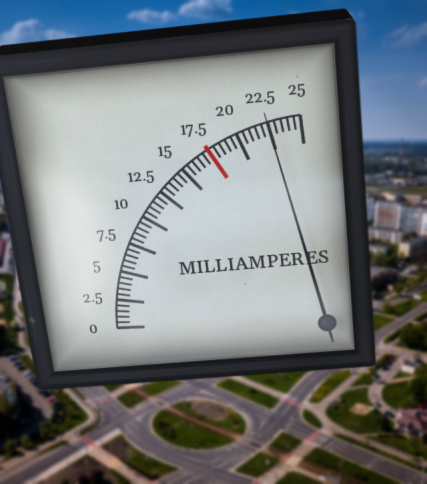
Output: mA 22.5
